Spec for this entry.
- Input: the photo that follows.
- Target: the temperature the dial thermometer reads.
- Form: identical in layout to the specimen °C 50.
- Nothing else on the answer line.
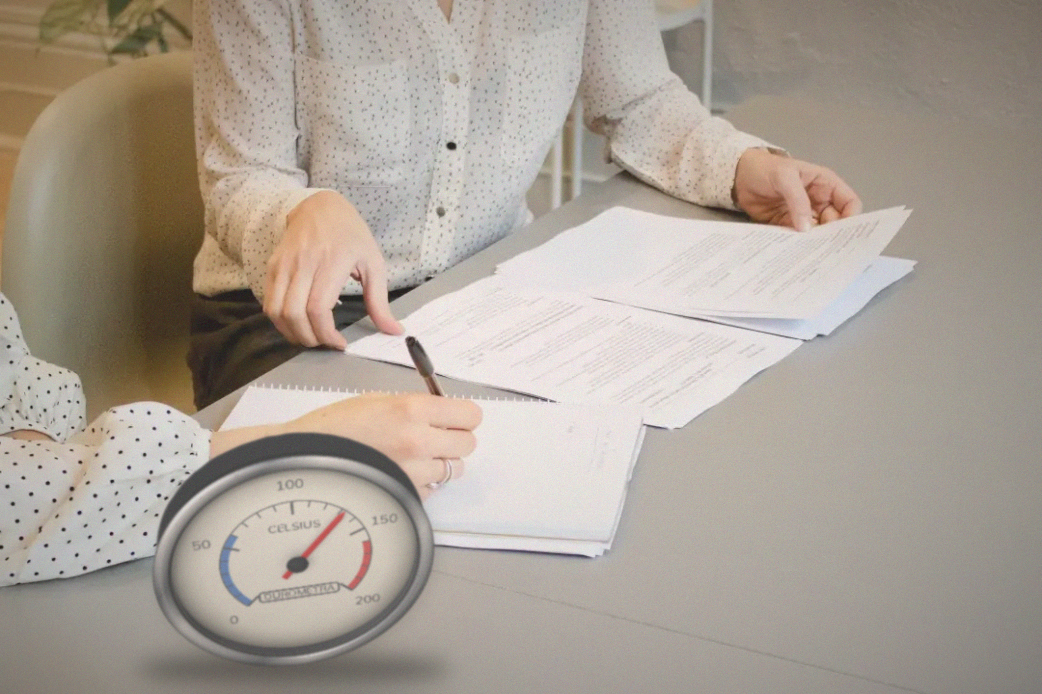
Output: °C 130
